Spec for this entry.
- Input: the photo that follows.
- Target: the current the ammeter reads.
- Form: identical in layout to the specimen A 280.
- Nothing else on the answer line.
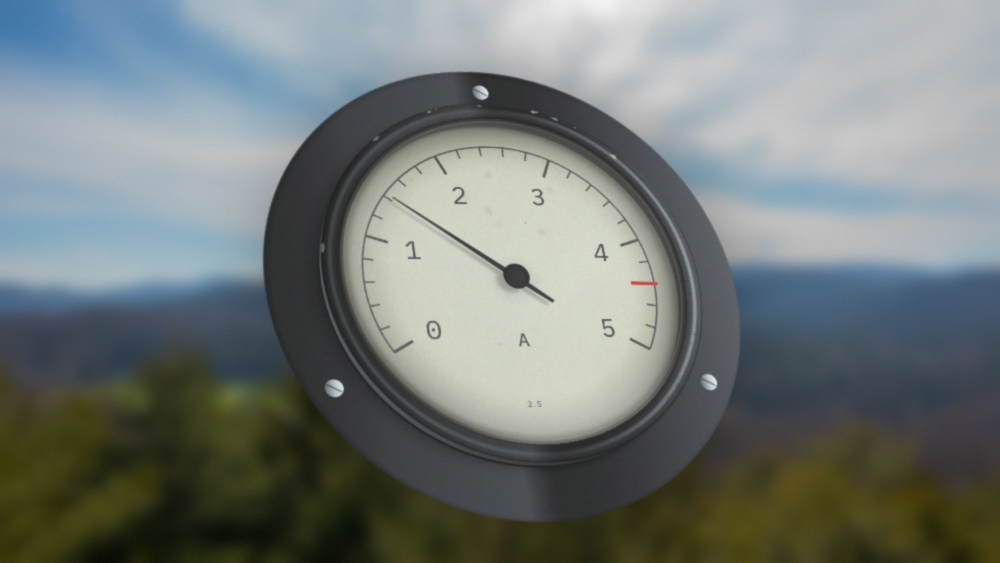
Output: A 1.4
